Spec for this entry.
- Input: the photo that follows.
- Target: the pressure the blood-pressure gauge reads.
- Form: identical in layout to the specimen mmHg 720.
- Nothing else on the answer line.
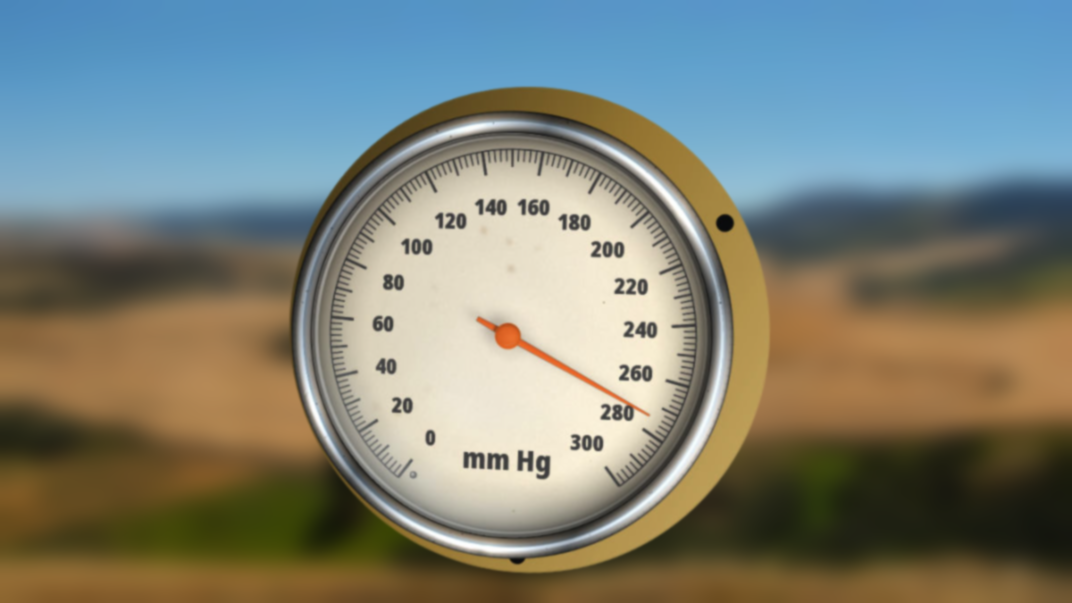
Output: mmHg 274
